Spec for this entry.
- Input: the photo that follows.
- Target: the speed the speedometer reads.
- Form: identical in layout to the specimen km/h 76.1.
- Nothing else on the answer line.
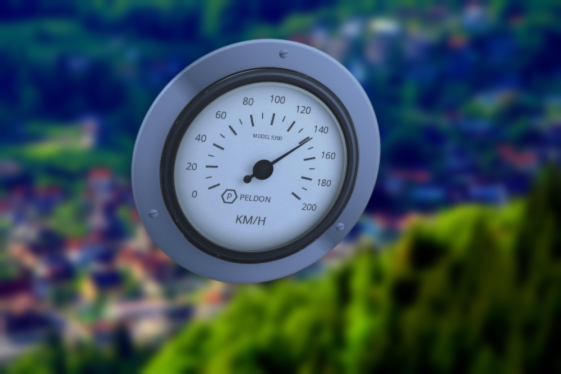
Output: km/h 140
